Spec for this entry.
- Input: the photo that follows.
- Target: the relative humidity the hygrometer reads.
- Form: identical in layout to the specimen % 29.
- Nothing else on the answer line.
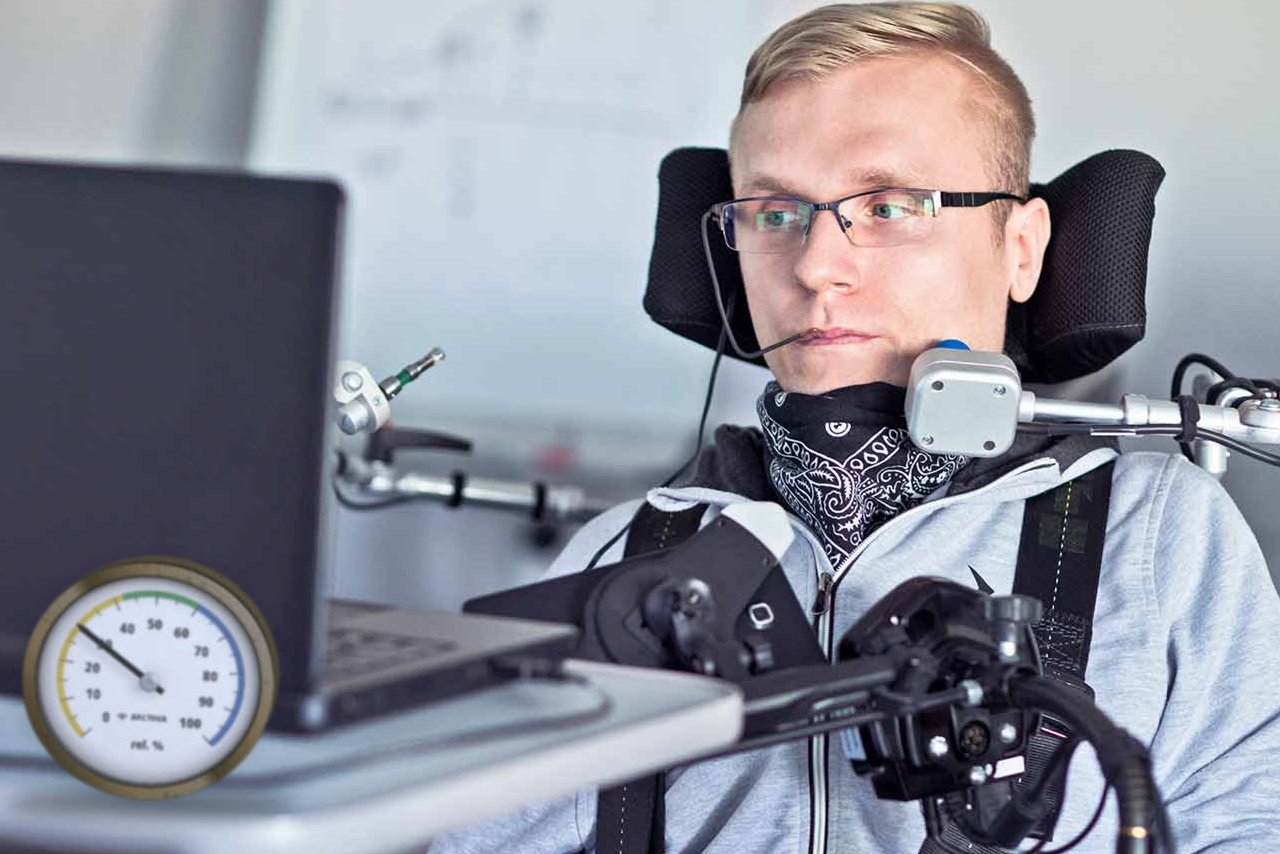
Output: % 30
